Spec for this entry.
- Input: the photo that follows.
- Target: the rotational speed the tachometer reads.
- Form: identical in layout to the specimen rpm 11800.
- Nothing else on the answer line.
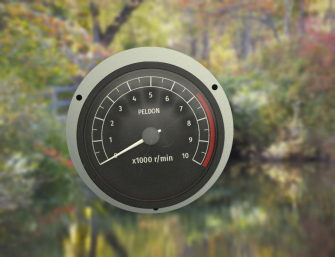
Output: rpm 0
